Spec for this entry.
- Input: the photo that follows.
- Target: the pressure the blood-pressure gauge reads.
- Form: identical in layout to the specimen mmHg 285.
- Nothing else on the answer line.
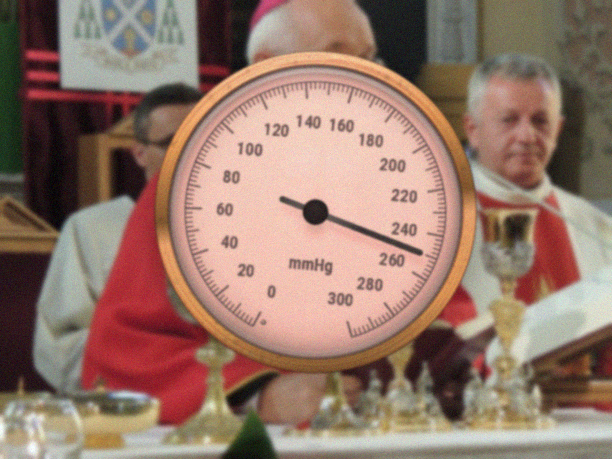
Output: mmHg 250
